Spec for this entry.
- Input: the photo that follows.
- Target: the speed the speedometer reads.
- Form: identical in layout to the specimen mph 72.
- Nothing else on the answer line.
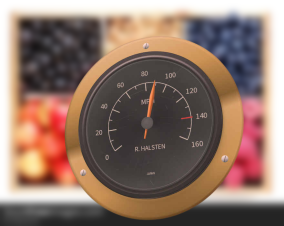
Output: mph 90
